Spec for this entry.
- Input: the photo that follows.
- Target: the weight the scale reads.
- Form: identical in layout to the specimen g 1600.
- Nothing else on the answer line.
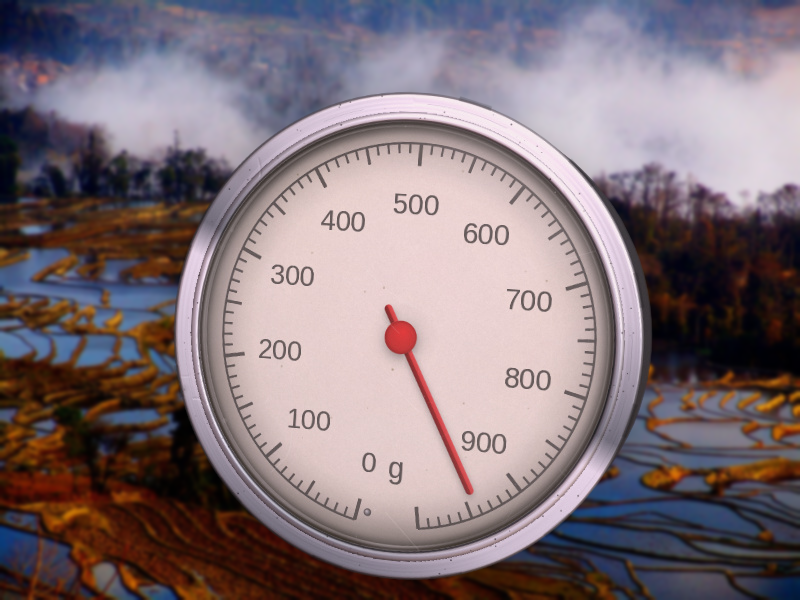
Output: g 940
